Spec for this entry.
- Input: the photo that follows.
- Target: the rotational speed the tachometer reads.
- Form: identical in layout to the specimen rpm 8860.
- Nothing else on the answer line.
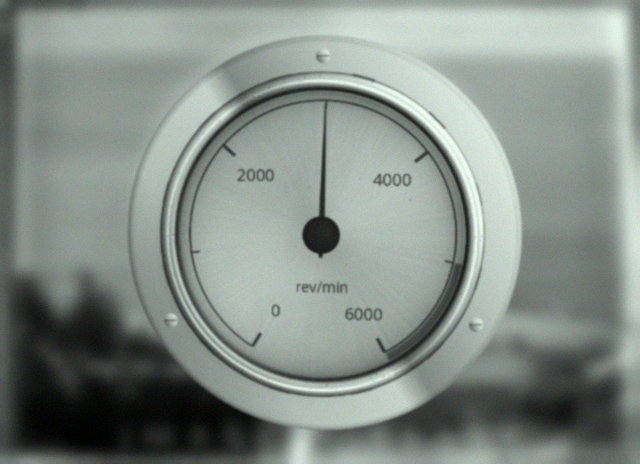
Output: rpm 3000
